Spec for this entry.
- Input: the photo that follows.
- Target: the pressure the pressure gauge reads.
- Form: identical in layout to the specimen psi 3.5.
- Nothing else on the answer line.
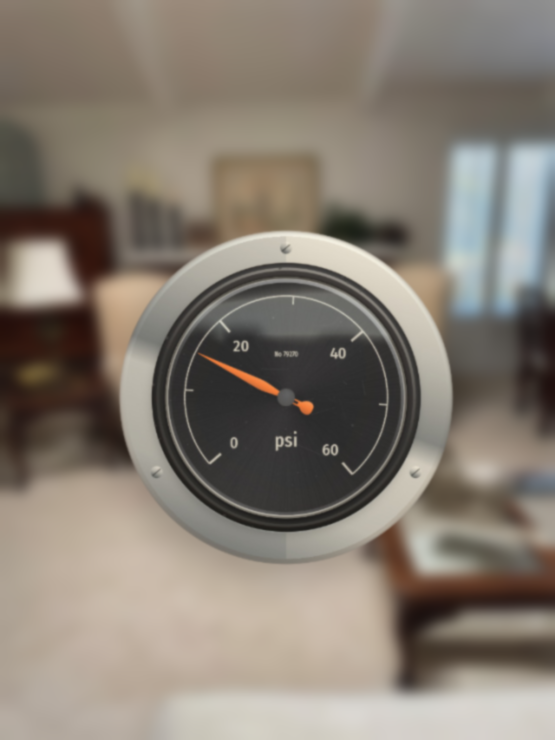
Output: psi 15
